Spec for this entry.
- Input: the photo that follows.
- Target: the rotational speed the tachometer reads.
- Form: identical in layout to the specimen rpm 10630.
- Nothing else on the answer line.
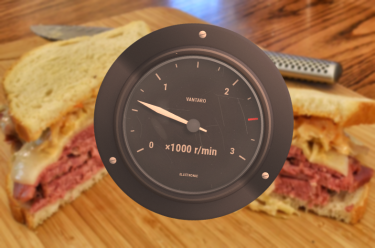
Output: rpm 625
